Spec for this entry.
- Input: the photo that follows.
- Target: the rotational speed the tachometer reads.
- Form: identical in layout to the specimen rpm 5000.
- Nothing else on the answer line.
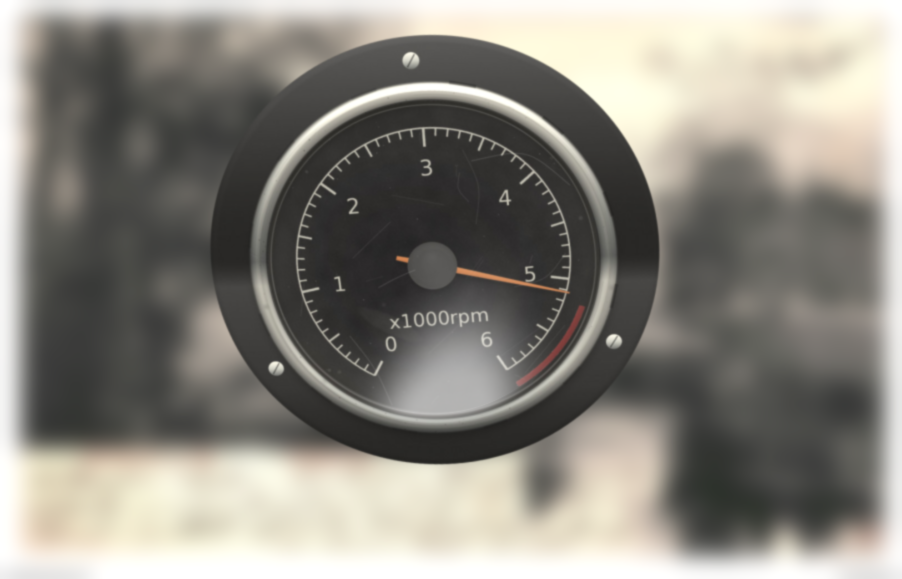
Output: rpm 5100
